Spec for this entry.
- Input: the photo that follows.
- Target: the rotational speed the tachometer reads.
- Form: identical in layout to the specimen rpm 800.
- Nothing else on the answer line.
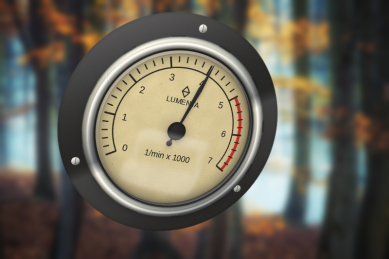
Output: rpm 4000
